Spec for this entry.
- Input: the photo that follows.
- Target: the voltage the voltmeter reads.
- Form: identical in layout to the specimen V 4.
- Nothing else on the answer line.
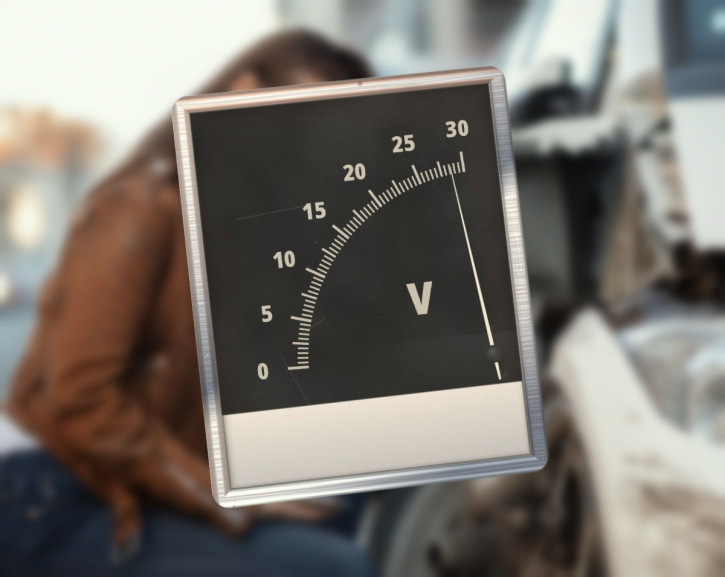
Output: V 28.5
